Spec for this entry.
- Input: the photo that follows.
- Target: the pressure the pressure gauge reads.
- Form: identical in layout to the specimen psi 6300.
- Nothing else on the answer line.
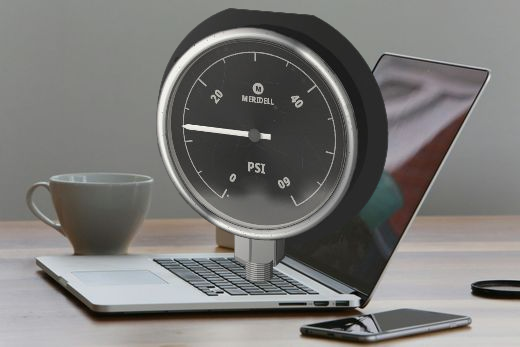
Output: psi 12.5
